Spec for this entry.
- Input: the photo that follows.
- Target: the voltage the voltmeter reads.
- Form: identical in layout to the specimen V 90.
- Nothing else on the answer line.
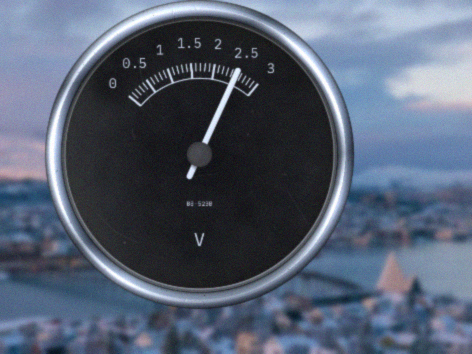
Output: V 2.5
